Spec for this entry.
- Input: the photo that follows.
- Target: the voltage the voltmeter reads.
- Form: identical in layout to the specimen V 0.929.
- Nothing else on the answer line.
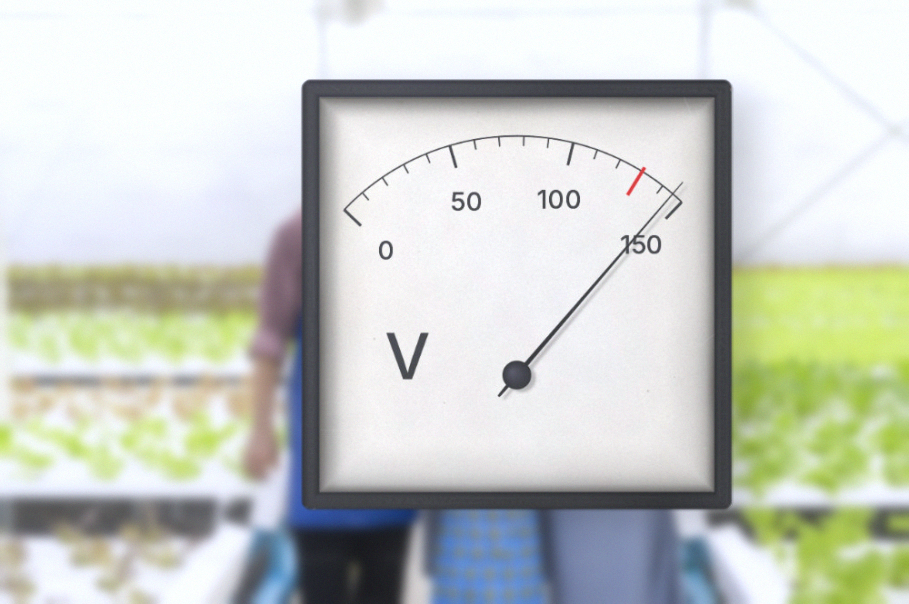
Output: V 145
